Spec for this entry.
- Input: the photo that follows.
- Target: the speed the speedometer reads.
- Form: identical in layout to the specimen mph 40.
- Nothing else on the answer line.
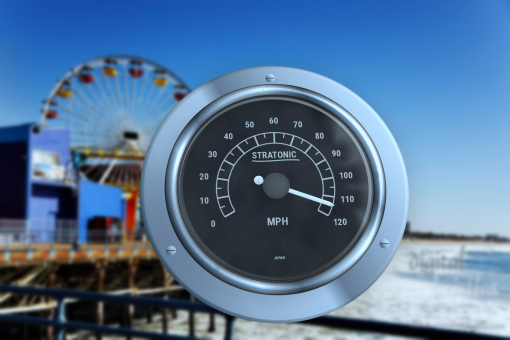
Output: mph 115
